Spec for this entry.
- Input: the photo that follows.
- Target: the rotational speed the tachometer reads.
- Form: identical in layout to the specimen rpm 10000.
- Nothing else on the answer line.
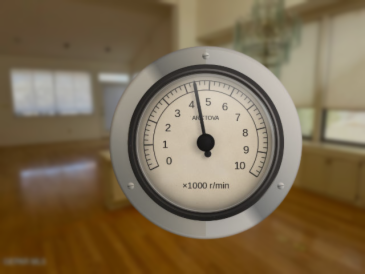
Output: rpm 4400
